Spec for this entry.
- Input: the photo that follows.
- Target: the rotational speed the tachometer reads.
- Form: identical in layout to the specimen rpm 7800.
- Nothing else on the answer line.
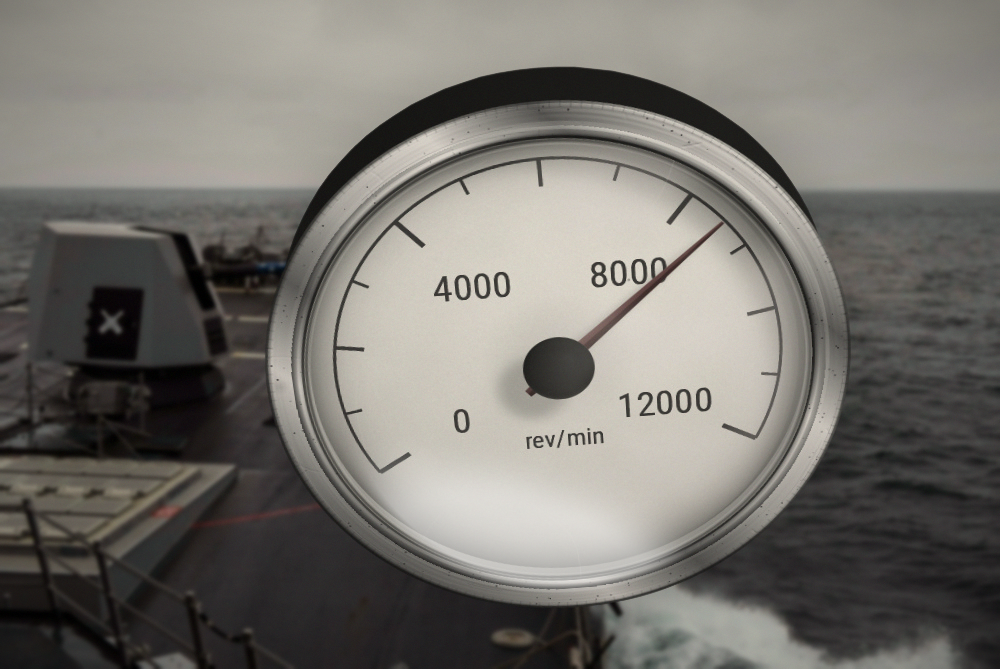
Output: rpm 8500
